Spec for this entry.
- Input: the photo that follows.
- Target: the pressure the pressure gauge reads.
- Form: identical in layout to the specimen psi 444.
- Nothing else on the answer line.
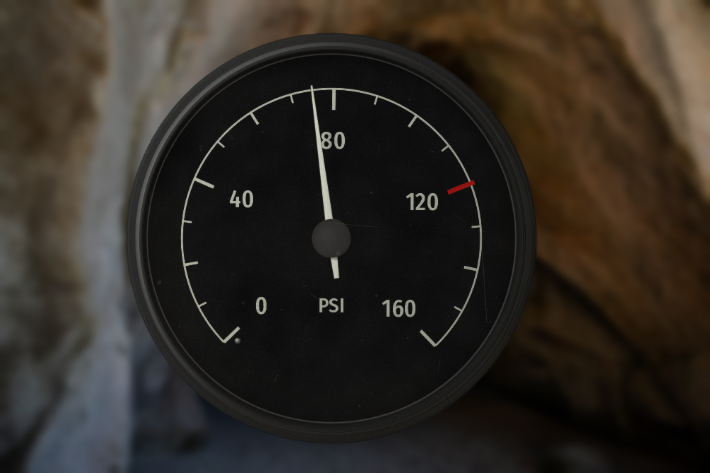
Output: psi 75
